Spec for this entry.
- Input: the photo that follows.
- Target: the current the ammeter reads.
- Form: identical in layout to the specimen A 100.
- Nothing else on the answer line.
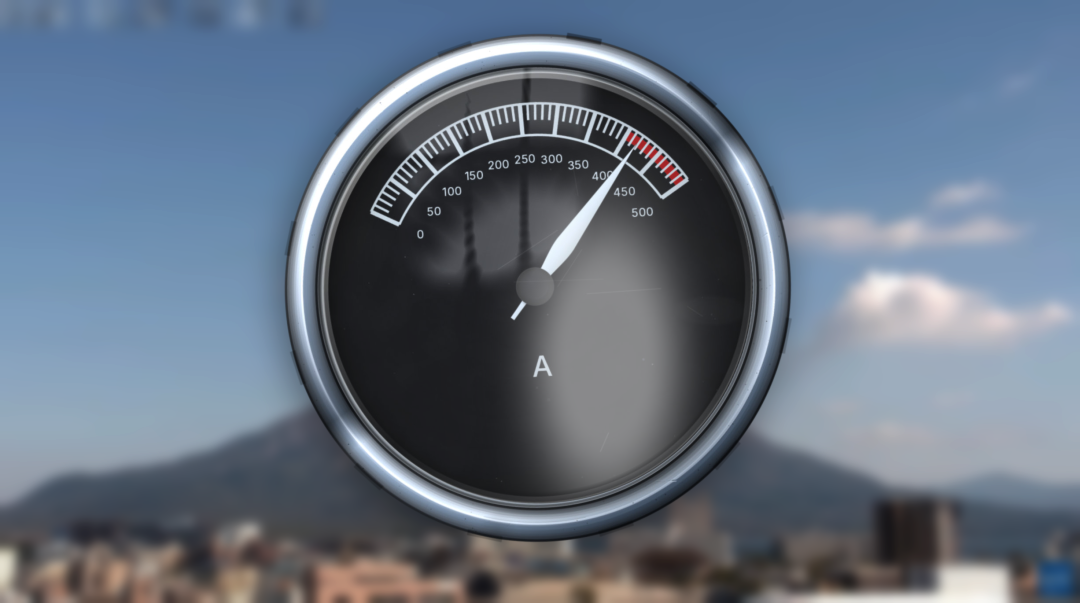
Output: A 420
